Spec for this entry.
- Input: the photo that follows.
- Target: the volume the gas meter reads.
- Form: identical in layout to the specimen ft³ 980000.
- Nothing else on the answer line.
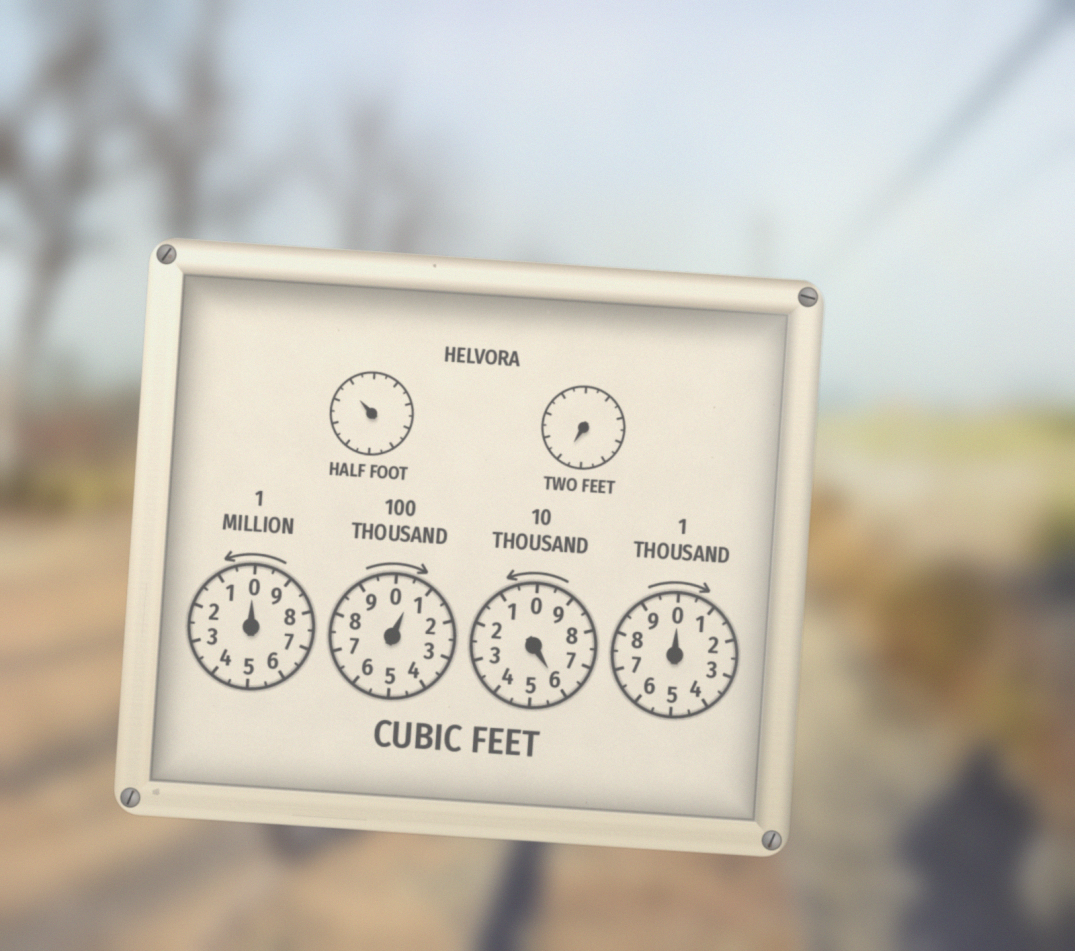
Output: ft³ 6000
